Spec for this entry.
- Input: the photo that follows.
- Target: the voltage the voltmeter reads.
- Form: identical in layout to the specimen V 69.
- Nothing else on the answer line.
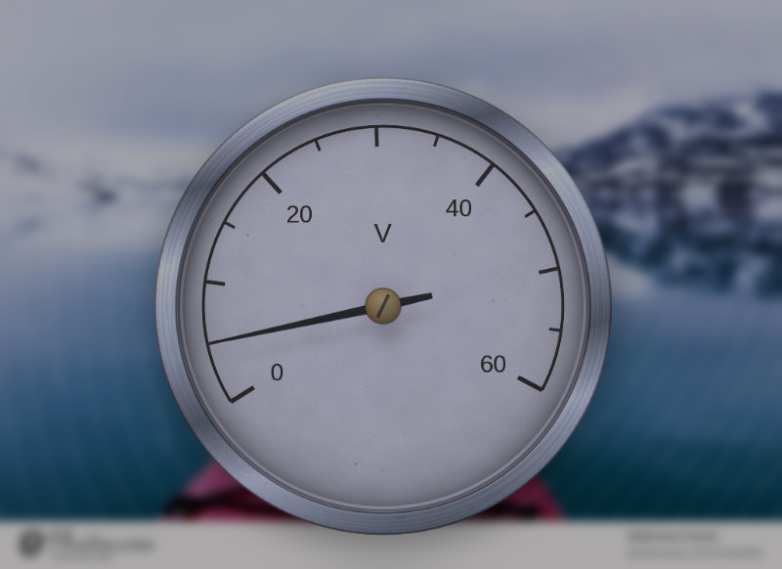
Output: V 5
